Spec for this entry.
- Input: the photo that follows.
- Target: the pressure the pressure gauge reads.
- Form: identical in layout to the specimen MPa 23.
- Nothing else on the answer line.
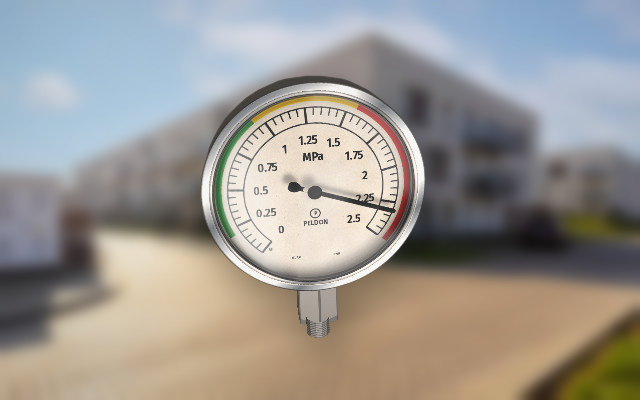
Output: MPa 2.3
